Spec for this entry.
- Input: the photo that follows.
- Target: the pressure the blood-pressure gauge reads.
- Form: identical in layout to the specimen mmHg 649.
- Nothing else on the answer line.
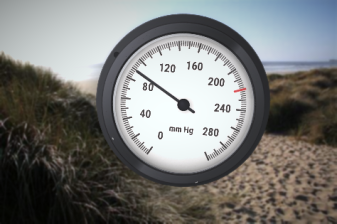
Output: mmHg 90
